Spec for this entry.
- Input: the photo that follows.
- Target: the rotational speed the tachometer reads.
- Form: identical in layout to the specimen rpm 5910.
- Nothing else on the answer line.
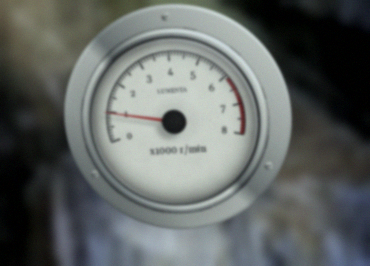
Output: rpm 1000
